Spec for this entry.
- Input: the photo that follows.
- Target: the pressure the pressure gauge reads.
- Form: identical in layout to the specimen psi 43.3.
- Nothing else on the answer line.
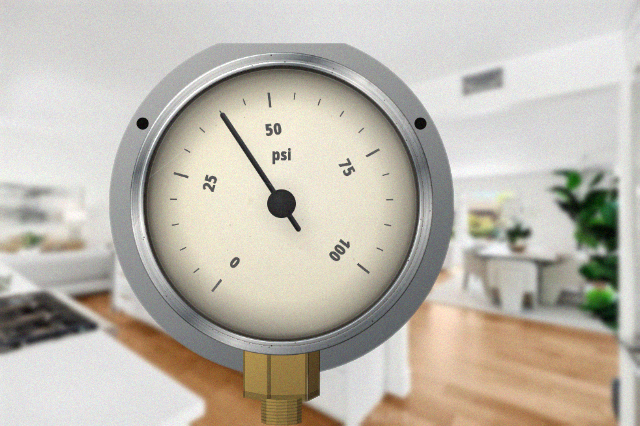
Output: psi 40
